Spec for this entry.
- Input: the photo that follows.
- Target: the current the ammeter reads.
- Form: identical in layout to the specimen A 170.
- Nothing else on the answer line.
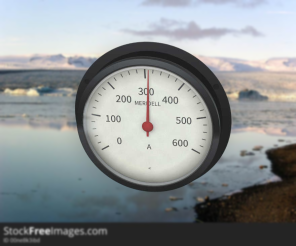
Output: A 310
